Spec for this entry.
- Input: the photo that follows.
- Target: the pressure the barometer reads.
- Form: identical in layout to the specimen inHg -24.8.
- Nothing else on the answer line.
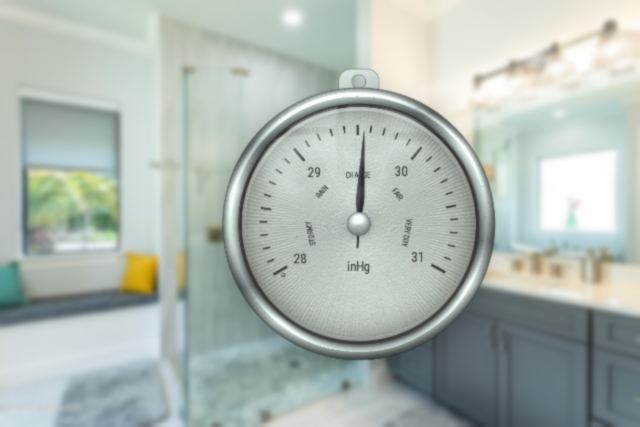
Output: inHg 29.55
